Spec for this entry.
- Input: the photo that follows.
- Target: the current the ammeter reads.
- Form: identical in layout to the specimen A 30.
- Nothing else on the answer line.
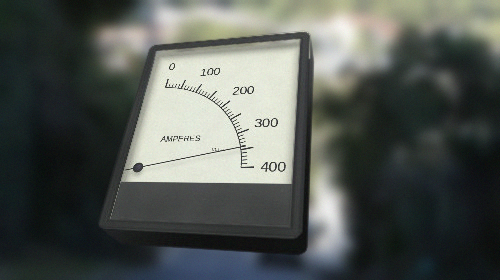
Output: A 350
